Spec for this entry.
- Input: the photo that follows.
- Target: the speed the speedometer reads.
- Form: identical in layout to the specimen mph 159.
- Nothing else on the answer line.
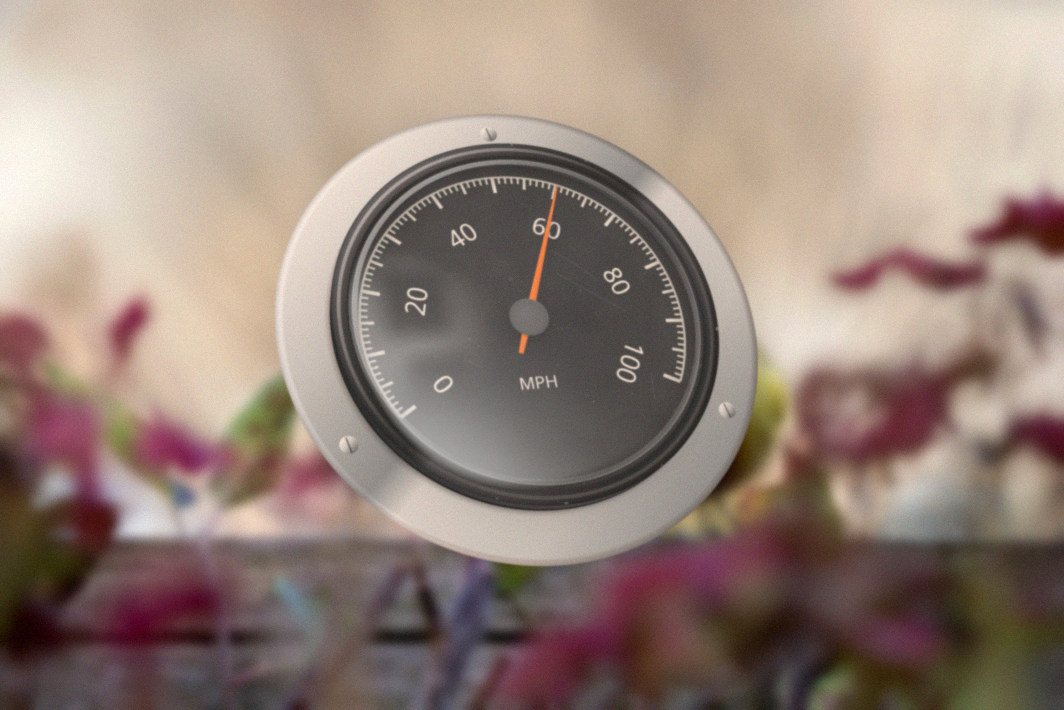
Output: mph 60
